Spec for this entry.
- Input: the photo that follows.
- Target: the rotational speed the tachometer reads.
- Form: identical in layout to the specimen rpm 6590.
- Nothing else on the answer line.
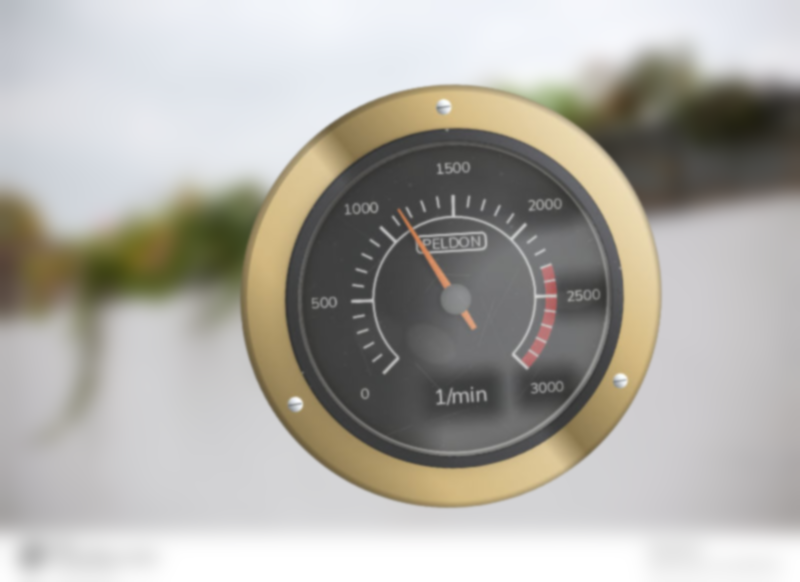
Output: rpm 1150
